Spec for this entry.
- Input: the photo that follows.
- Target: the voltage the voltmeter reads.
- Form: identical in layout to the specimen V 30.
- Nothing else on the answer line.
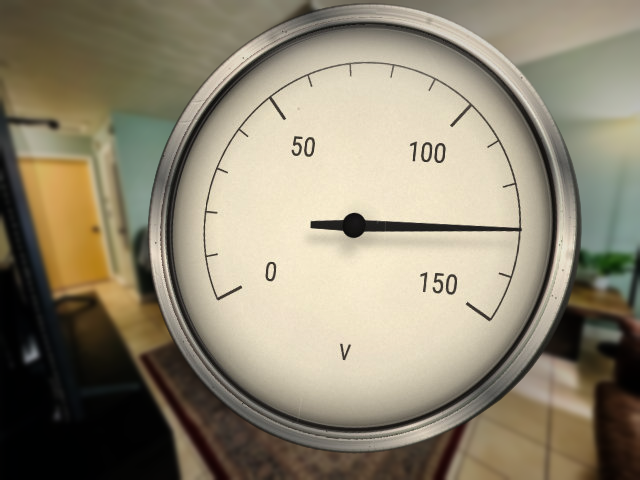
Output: V 130
